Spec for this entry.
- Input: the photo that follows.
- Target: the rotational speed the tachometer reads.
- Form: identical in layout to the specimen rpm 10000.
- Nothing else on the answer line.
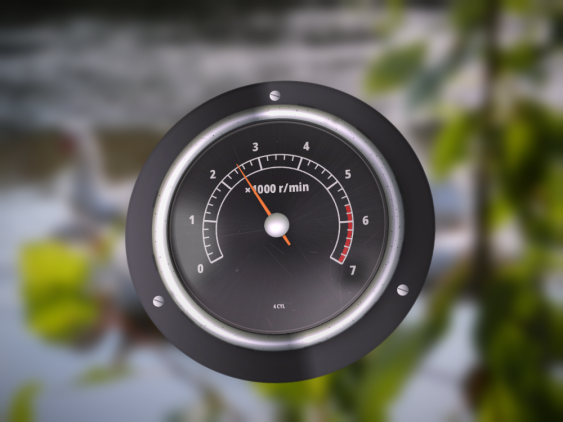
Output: rpm 2500
